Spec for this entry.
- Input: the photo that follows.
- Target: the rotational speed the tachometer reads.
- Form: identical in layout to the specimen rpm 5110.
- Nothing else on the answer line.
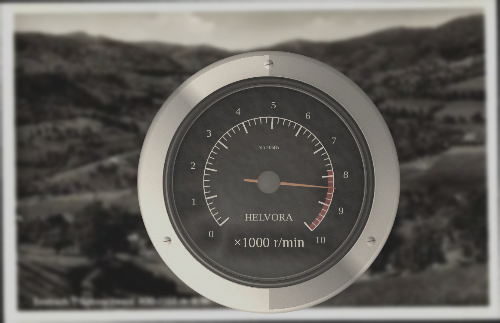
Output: rpm 8400
